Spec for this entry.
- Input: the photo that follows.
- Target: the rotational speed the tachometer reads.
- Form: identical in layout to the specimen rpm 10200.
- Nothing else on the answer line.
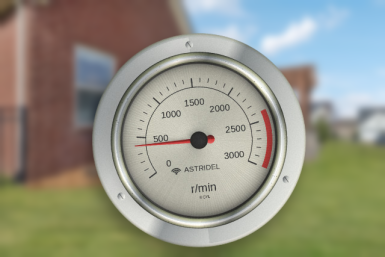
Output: rpm 400
